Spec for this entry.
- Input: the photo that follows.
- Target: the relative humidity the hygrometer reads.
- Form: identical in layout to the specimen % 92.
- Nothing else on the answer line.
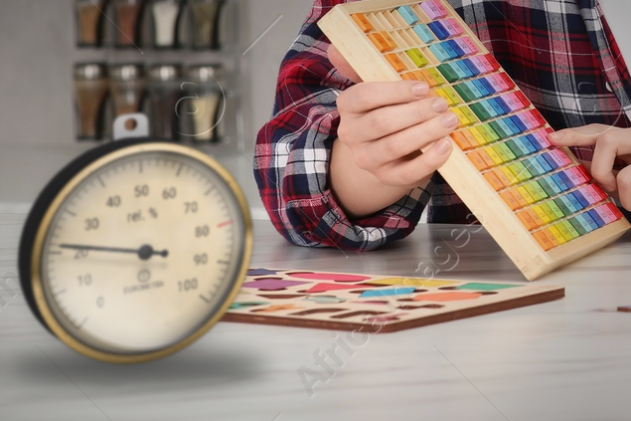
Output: % 22
